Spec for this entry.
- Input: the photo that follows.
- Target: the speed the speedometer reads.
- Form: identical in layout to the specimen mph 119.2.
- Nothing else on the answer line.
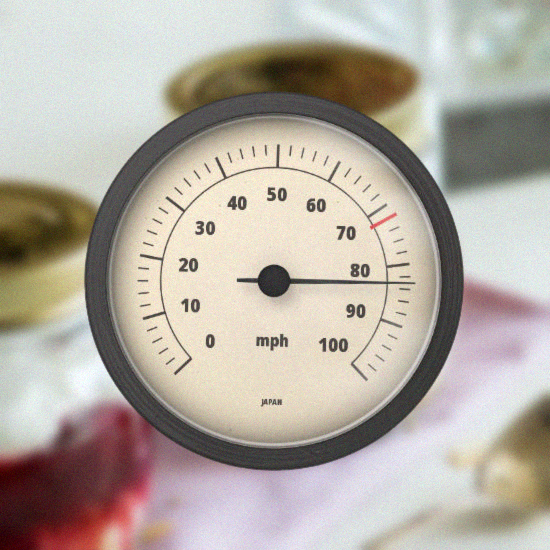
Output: mph 83
